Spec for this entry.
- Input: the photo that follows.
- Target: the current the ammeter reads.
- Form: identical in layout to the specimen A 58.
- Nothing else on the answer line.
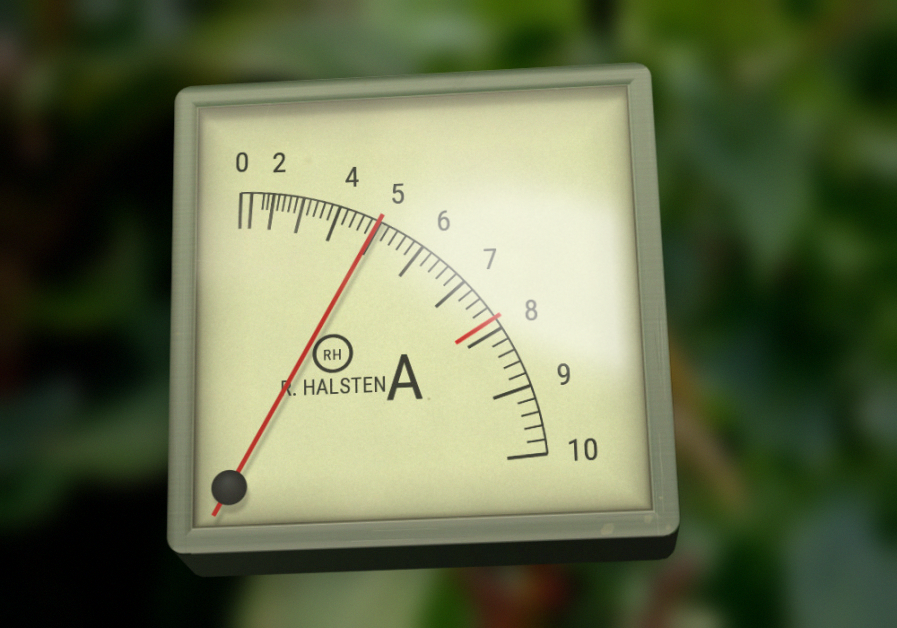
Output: A 5
